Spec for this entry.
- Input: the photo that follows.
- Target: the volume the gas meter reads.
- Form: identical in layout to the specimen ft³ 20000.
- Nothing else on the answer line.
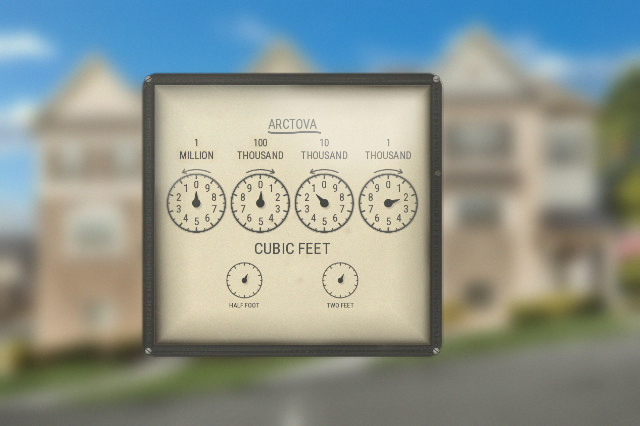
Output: ft³ 1200
